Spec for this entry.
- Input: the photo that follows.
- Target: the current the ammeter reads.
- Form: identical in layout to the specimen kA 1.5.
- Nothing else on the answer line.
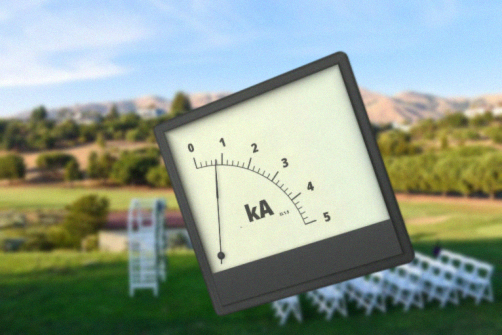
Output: kA 0.8
